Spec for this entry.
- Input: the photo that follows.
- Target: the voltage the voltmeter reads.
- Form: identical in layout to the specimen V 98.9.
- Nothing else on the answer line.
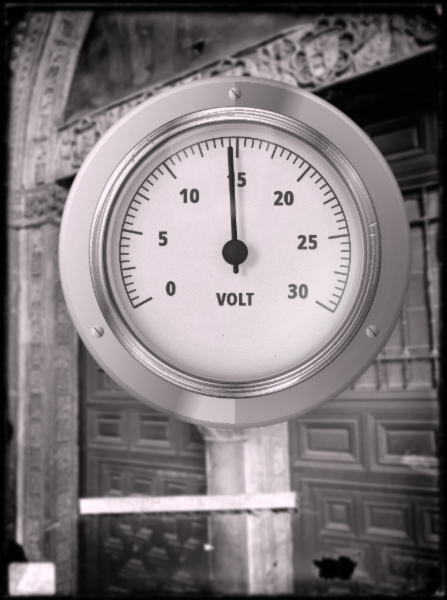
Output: V 14.5
